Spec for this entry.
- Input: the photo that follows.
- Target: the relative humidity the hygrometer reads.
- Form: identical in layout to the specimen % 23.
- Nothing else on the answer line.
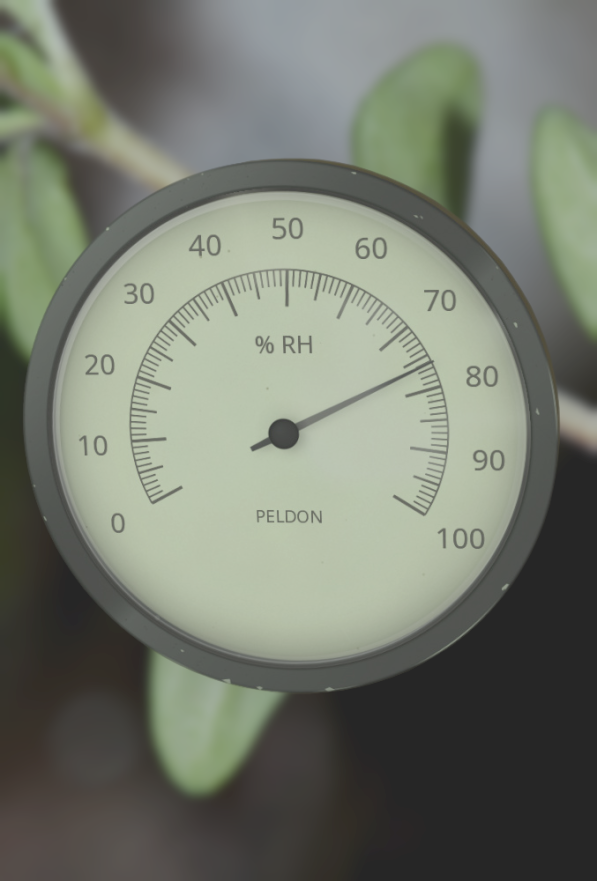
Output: % 76
